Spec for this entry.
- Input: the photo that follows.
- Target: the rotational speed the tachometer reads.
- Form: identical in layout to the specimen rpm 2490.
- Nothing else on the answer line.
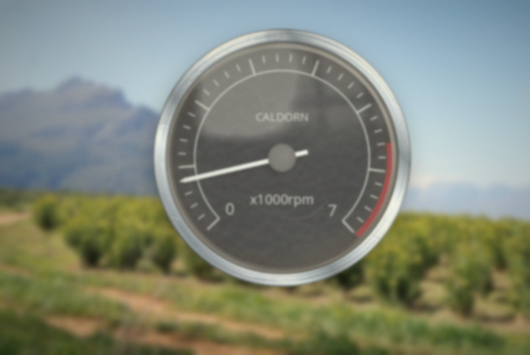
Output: rpm 800
